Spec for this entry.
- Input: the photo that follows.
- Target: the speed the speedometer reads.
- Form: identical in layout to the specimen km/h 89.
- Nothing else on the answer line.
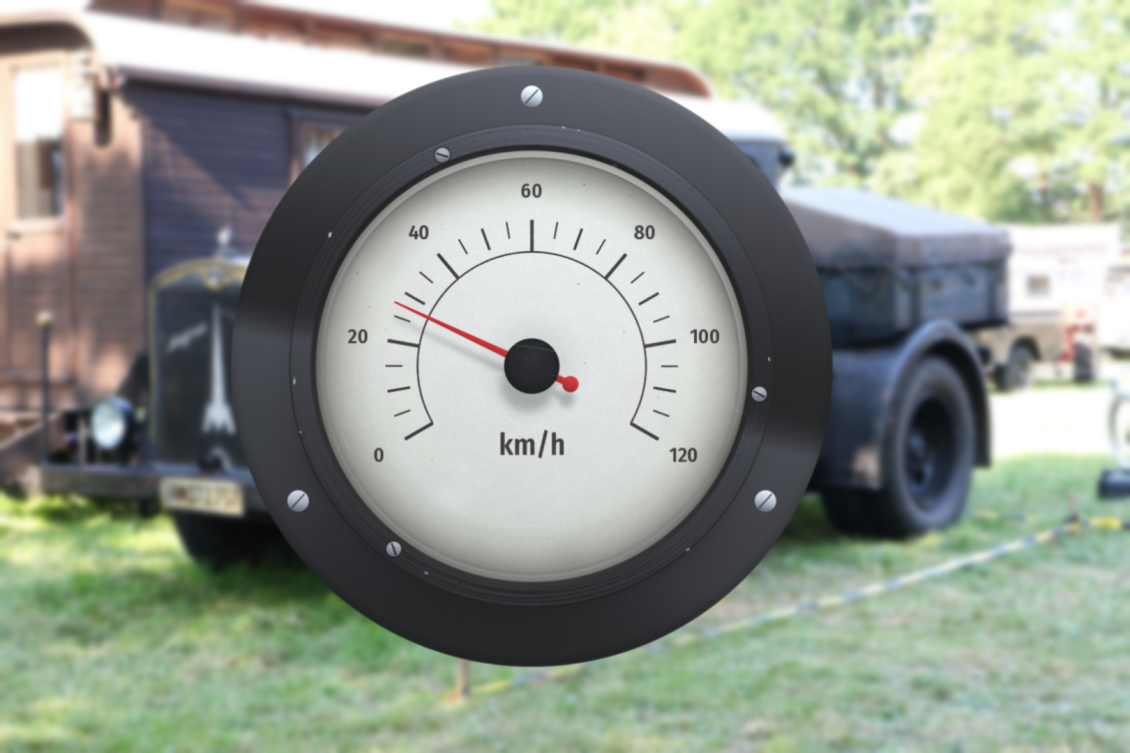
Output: km/h 27.5
